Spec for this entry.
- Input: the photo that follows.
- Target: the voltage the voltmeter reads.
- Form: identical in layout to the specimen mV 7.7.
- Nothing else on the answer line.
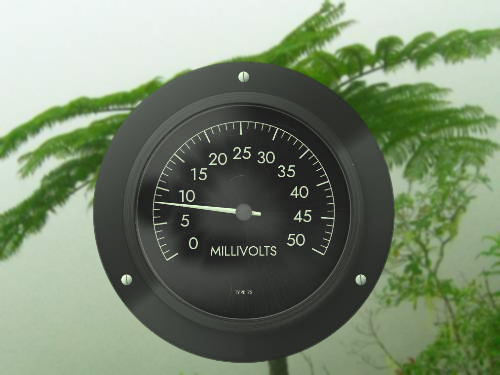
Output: mV 8
